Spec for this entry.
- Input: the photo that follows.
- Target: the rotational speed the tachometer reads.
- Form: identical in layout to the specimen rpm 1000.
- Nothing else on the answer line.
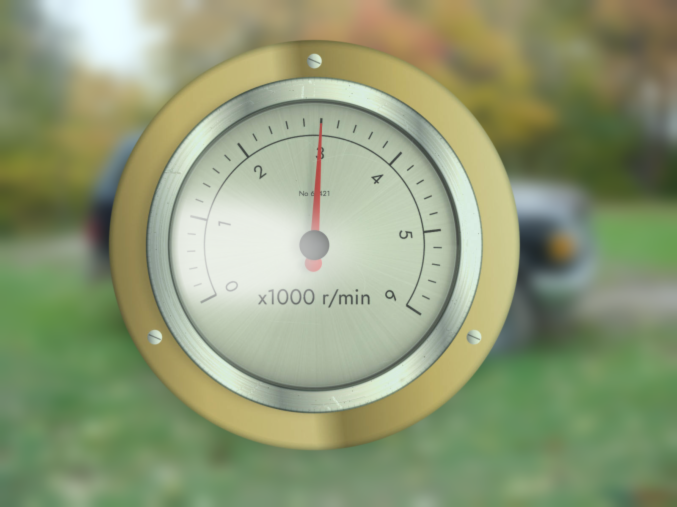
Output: rpm 3000
